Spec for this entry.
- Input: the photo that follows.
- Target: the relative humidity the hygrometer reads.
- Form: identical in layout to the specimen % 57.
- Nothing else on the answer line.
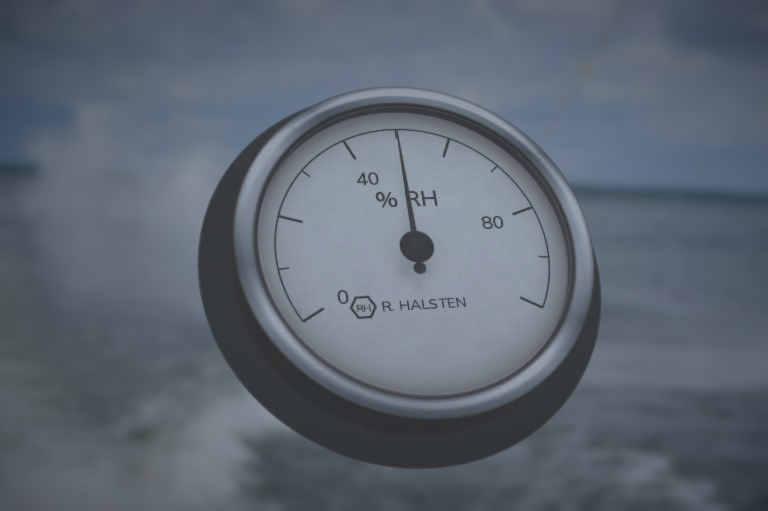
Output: % 50
